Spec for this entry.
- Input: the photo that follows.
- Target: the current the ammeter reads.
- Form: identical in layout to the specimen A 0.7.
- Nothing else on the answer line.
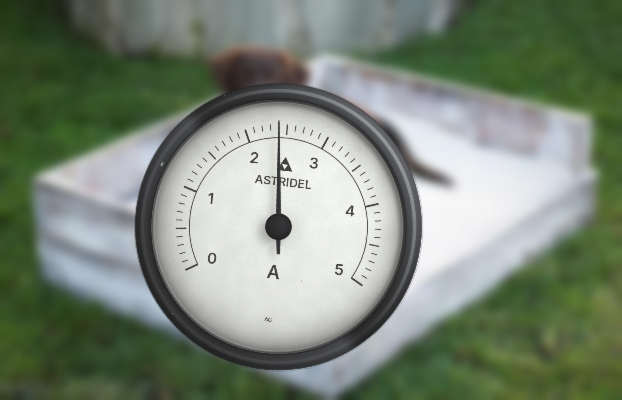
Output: A 2.4
